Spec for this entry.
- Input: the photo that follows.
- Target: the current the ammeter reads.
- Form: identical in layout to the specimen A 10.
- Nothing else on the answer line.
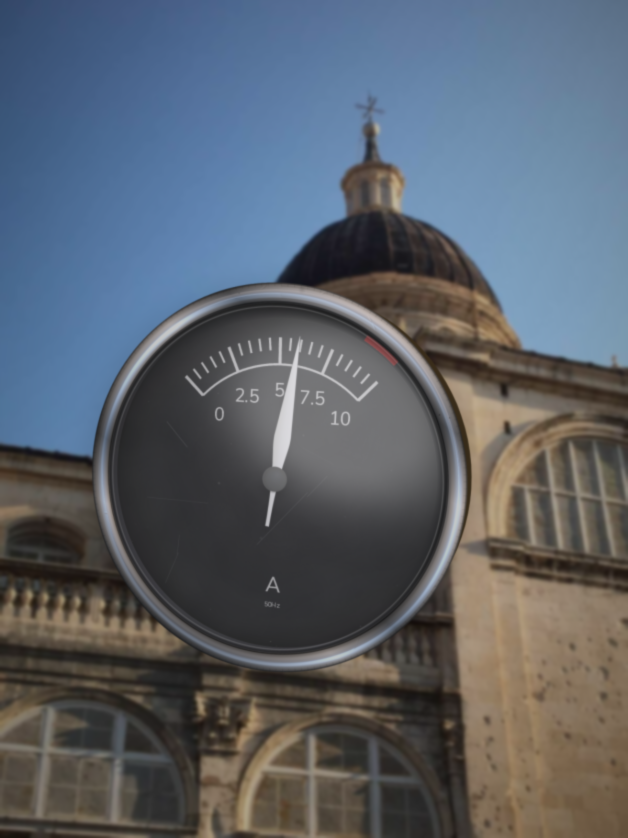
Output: A 6
